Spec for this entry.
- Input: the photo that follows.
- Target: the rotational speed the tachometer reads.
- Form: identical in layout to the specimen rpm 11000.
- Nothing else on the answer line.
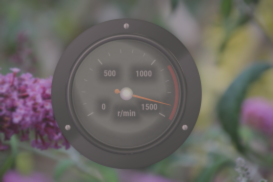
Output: rpm 1400
